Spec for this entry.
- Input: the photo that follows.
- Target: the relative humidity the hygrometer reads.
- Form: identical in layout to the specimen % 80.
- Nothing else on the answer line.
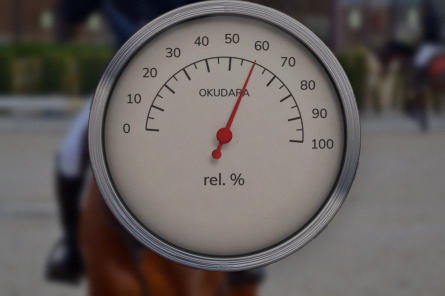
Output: % 60
